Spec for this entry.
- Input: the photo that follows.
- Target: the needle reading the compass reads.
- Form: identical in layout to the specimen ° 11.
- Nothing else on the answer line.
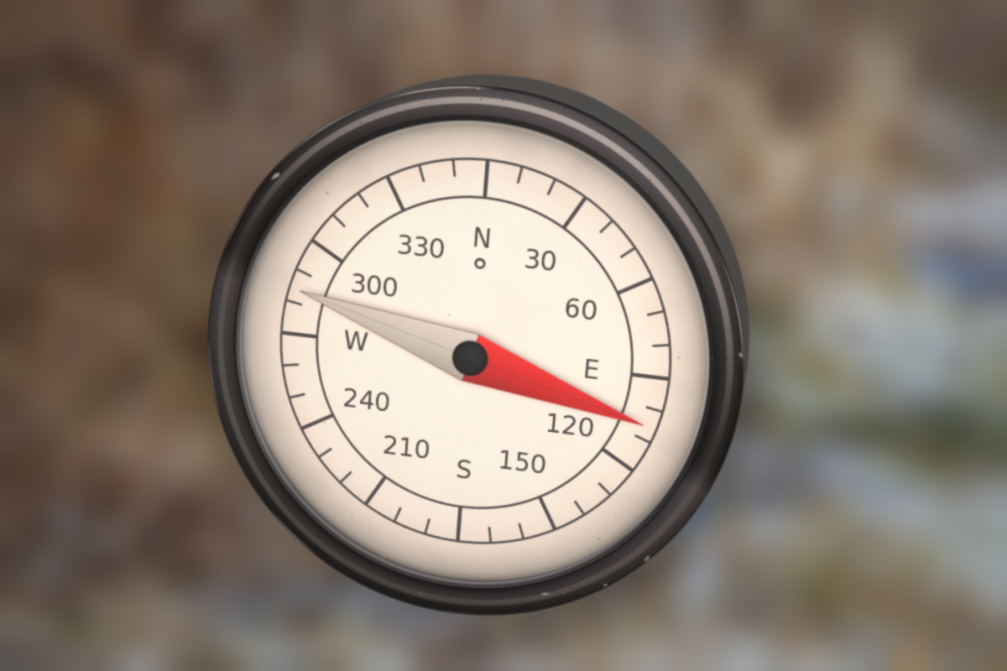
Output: ° 105
